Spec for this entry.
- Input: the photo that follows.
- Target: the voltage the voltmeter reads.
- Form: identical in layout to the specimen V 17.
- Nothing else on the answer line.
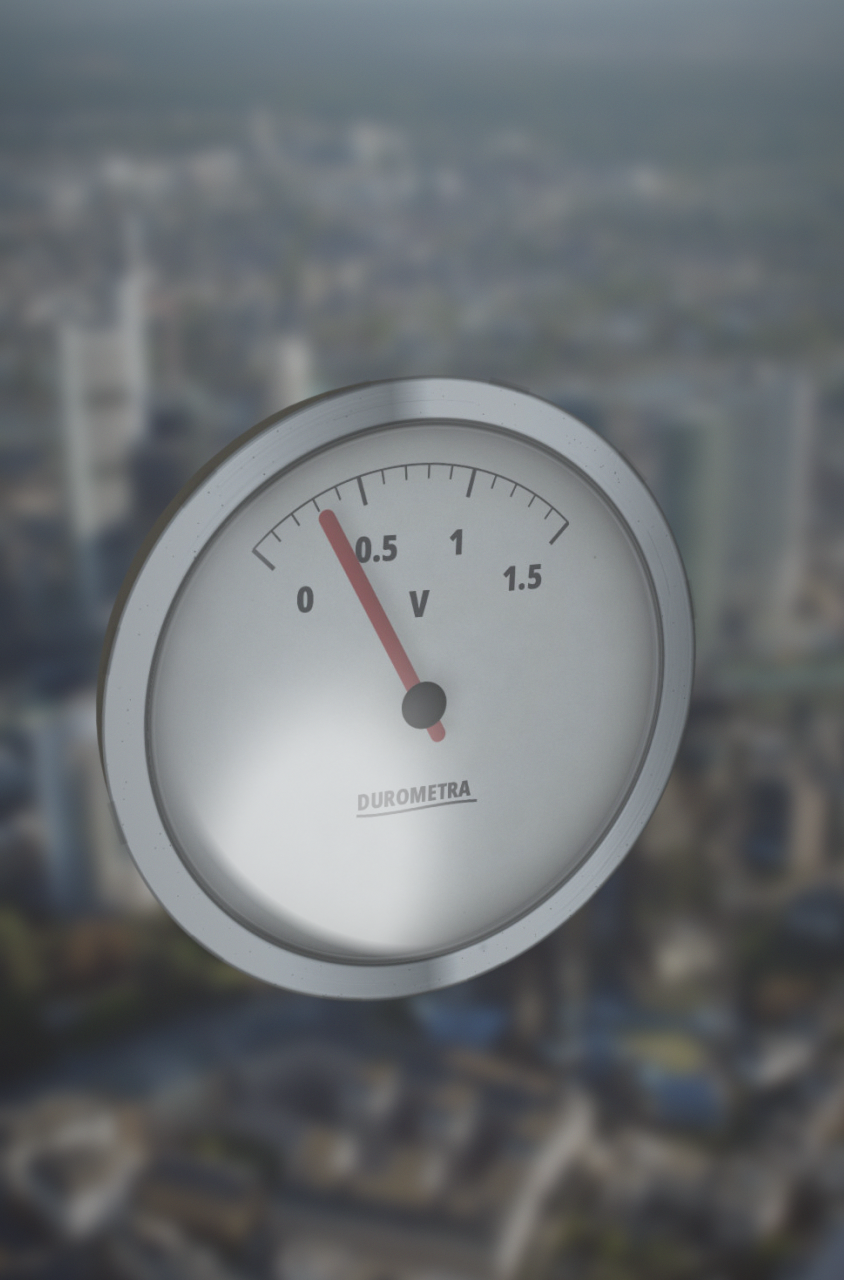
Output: V 0.3
